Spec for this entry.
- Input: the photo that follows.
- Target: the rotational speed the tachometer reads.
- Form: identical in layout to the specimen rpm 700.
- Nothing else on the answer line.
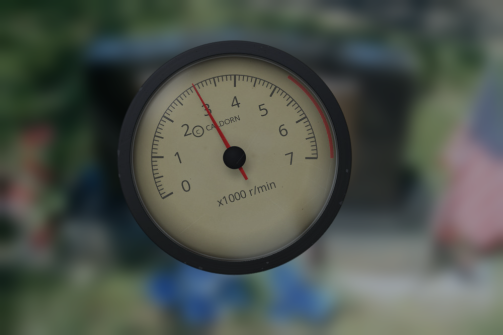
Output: rpm 3000
